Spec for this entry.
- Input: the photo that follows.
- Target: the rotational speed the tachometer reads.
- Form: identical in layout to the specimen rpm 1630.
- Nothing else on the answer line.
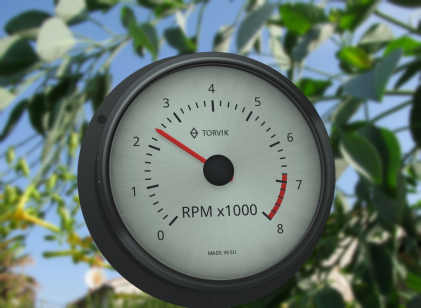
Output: rpm 2400
